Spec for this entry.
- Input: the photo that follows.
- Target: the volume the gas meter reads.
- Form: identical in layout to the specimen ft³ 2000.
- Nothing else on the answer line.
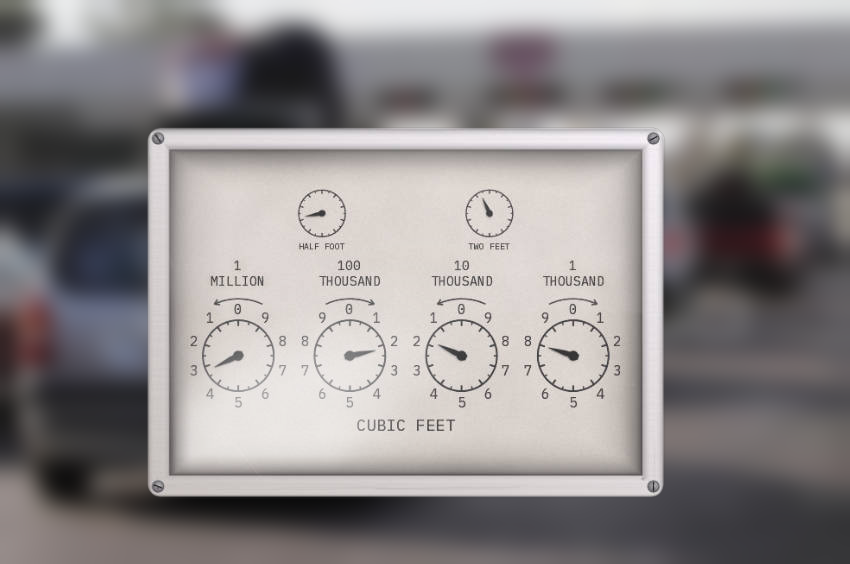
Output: ft³ 321800
